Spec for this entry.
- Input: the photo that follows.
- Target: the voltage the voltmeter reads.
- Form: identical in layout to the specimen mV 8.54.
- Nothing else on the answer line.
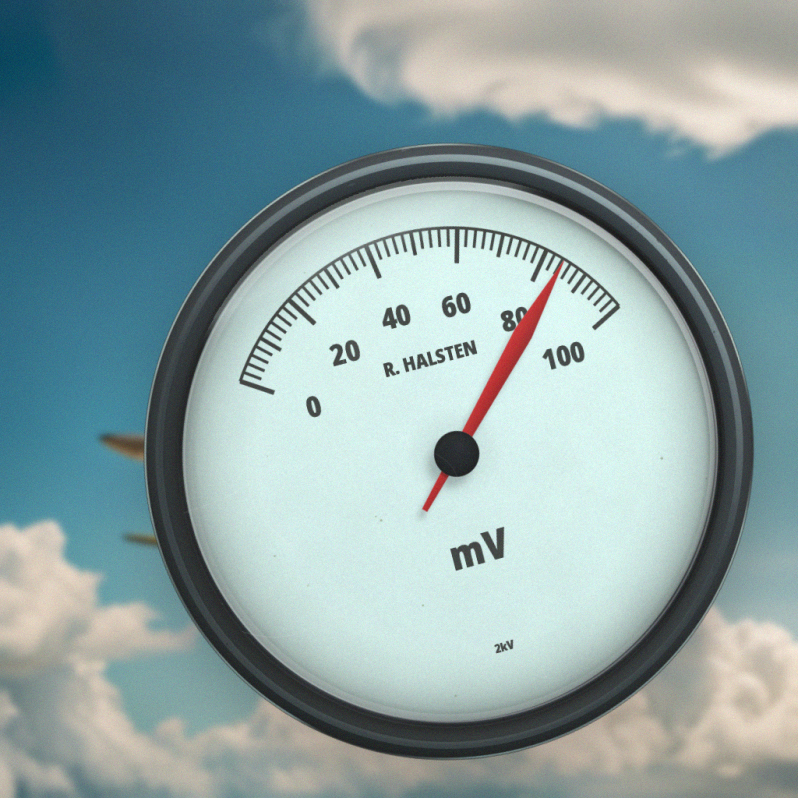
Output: mV 84
